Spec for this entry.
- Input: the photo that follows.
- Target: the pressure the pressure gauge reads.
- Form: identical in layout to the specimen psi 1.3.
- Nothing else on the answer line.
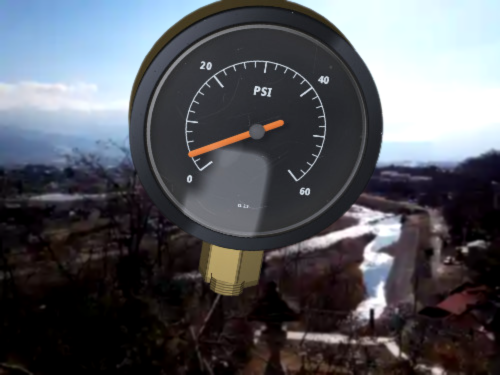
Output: psi 4
